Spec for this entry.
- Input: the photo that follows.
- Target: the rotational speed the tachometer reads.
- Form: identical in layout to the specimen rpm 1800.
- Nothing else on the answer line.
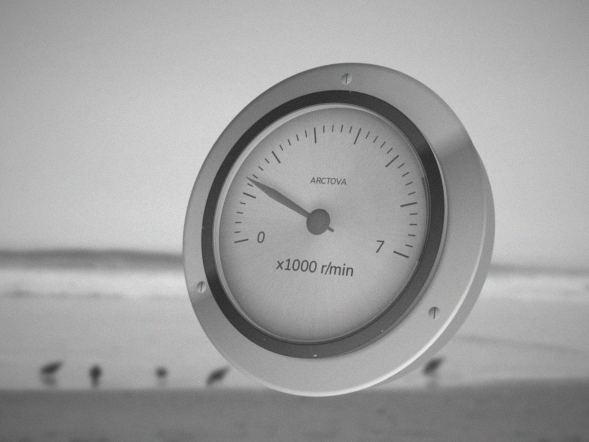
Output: rpm 1300
